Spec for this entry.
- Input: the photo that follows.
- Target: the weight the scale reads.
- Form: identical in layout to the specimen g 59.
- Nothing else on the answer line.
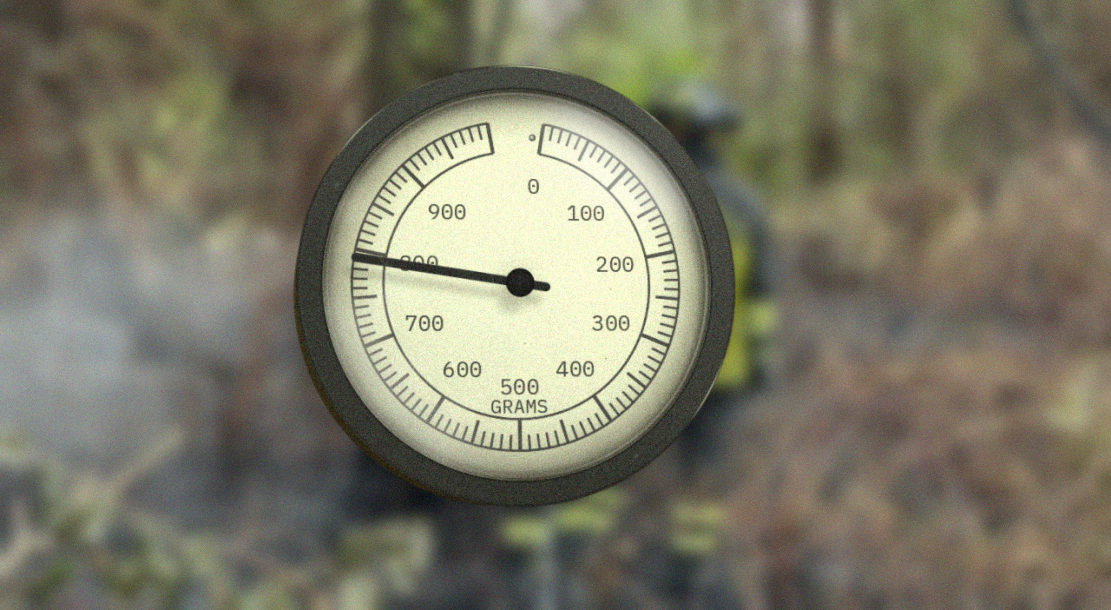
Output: g 790
